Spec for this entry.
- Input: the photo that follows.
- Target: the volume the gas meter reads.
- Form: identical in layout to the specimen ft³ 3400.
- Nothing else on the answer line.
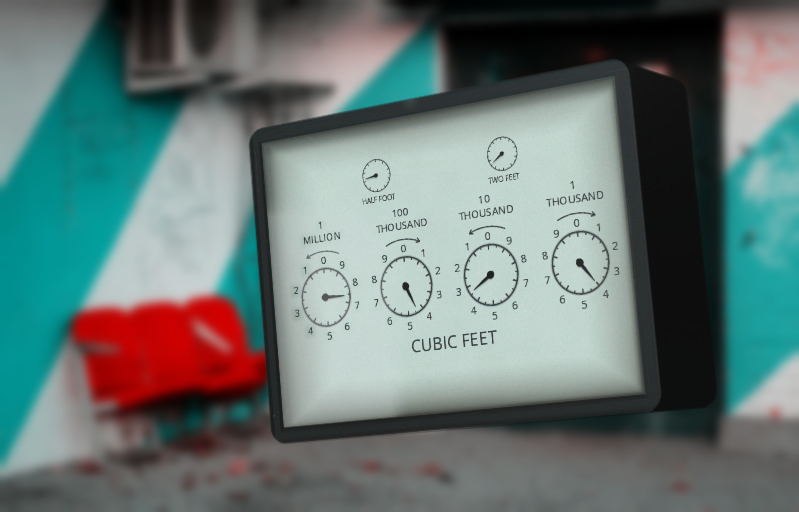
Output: ft³ 743400
